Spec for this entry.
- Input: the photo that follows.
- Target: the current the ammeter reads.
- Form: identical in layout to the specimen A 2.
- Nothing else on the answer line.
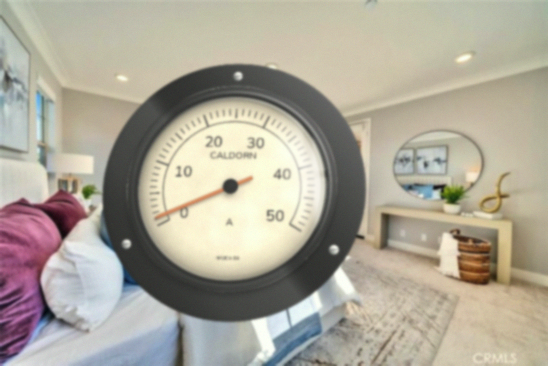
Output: A 1
